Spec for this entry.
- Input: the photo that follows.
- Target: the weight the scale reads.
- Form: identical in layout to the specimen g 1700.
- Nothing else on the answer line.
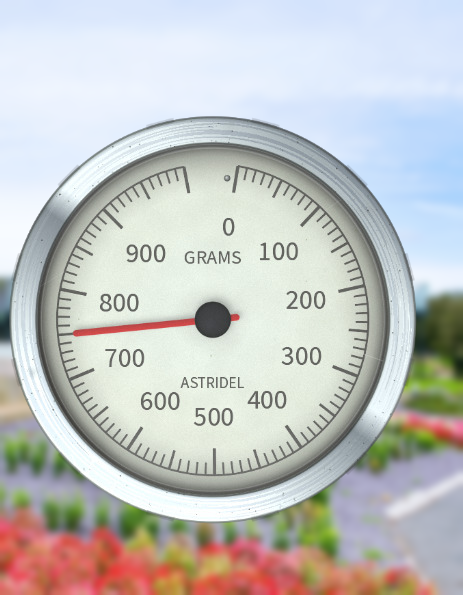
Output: g 750
